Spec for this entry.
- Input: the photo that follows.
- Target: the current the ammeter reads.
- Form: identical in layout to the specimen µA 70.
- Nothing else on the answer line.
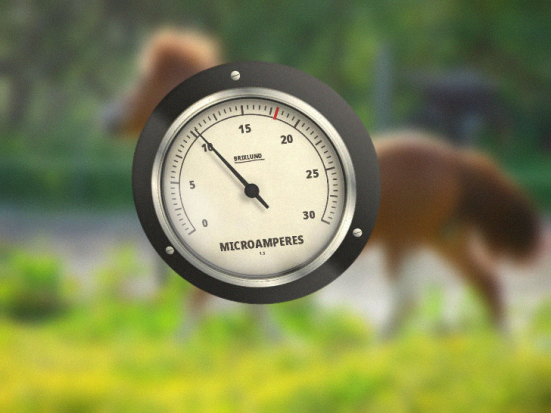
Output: µA 10.5
